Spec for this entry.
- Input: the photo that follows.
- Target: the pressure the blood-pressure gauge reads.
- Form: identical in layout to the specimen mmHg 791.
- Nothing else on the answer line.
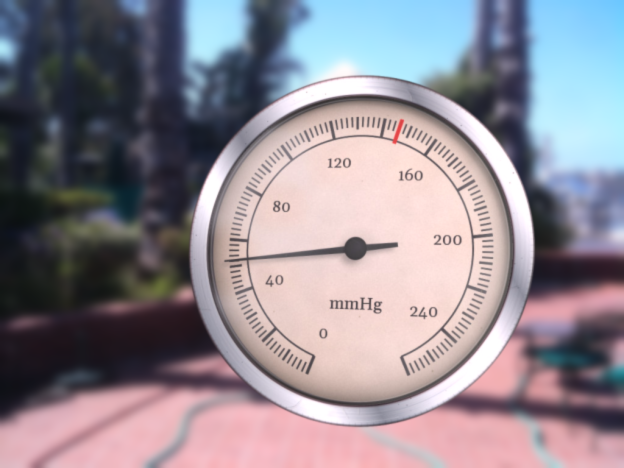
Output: mmHg 52
